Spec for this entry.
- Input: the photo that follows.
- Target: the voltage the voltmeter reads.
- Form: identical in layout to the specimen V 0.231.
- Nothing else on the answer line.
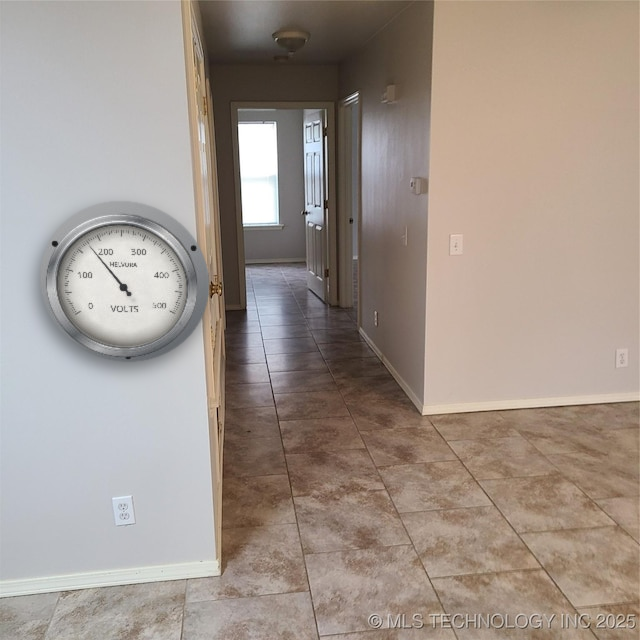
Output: V 175
